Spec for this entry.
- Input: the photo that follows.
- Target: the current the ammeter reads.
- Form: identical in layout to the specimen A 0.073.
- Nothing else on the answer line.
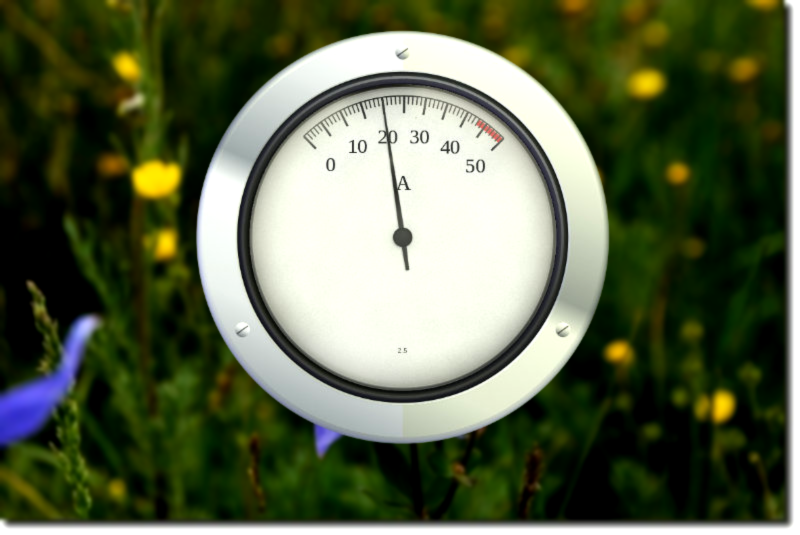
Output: A 20
